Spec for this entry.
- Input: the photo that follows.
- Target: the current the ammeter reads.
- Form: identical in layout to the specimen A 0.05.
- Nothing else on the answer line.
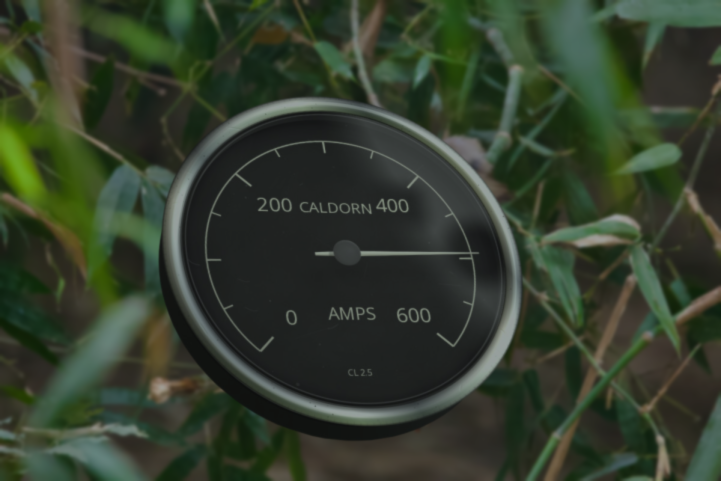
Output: A 500
